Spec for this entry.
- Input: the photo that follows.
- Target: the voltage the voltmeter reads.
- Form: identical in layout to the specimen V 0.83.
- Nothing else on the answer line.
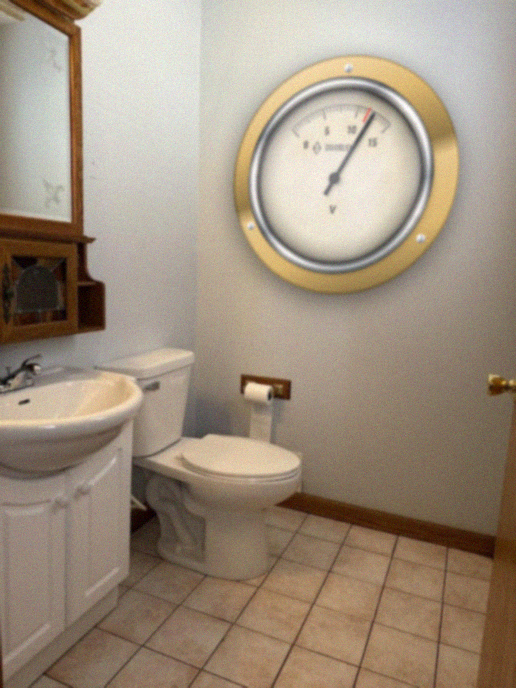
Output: V 12.5
